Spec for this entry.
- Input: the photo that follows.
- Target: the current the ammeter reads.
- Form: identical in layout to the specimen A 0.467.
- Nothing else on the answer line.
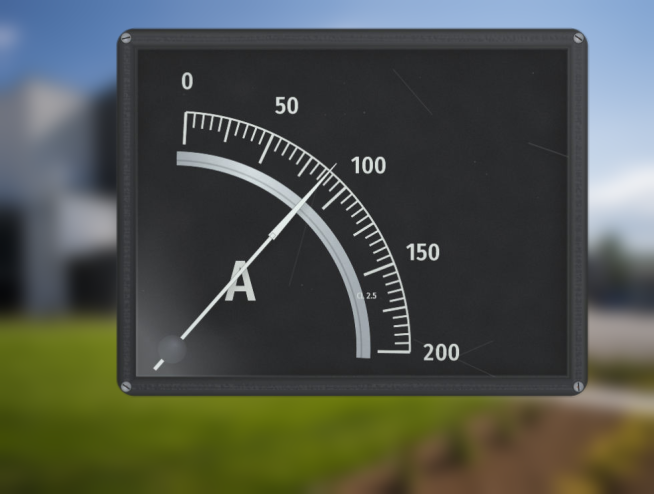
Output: A 87.5
